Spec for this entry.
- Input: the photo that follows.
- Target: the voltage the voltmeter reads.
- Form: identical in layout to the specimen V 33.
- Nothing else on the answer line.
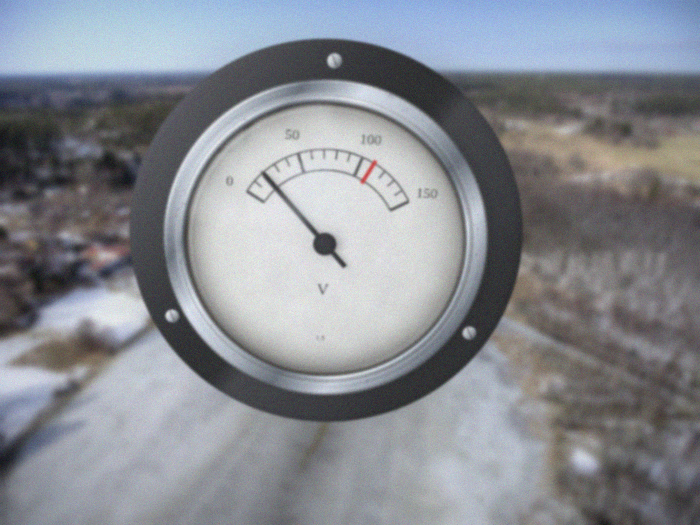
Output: V 20
